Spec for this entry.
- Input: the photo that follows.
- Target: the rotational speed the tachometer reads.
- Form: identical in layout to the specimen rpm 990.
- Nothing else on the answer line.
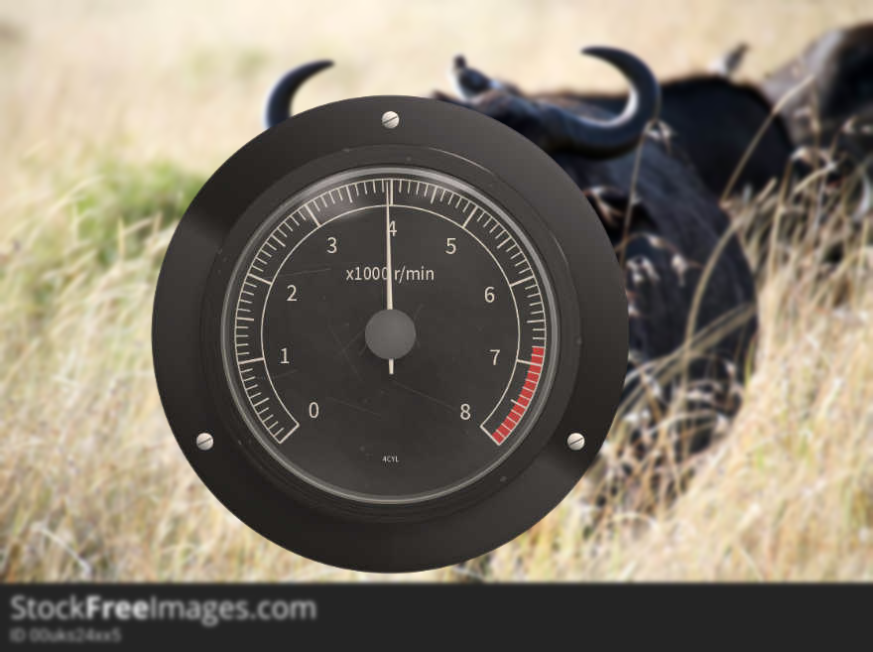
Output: rpm 3950
